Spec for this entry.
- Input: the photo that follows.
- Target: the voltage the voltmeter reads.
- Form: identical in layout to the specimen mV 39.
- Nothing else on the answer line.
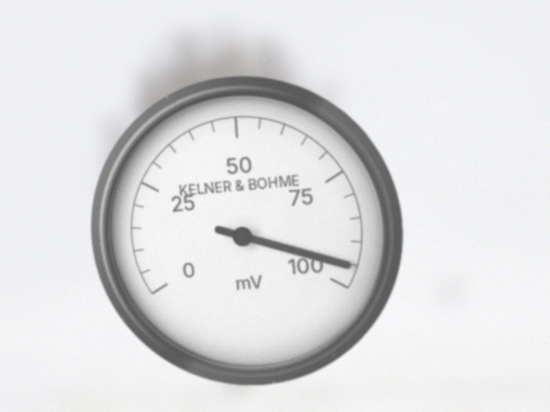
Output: mV 95
